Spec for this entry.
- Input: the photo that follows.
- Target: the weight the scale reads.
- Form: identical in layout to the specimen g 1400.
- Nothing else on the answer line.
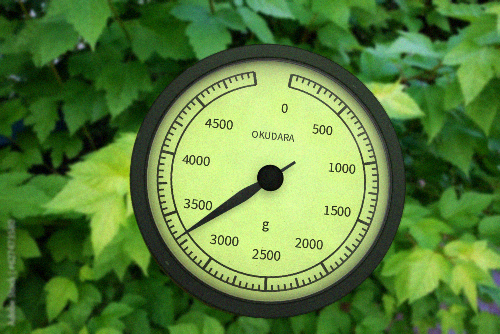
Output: g 3300
